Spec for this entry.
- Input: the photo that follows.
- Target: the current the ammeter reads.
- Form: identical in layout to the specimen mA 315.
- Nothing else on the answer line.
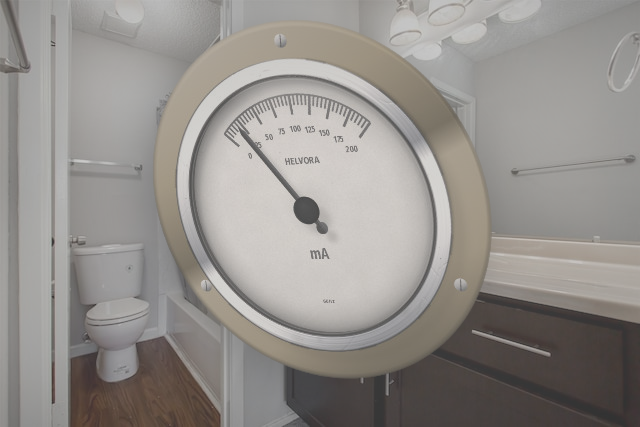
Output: mA 25
